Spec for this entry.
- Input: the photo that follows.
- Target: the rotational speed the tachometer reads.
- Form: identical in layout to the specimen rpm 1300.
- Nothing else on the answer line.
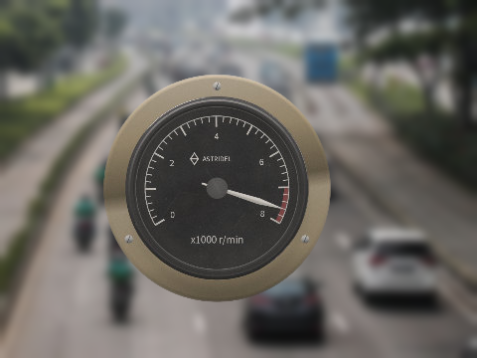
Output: rpm 7600
